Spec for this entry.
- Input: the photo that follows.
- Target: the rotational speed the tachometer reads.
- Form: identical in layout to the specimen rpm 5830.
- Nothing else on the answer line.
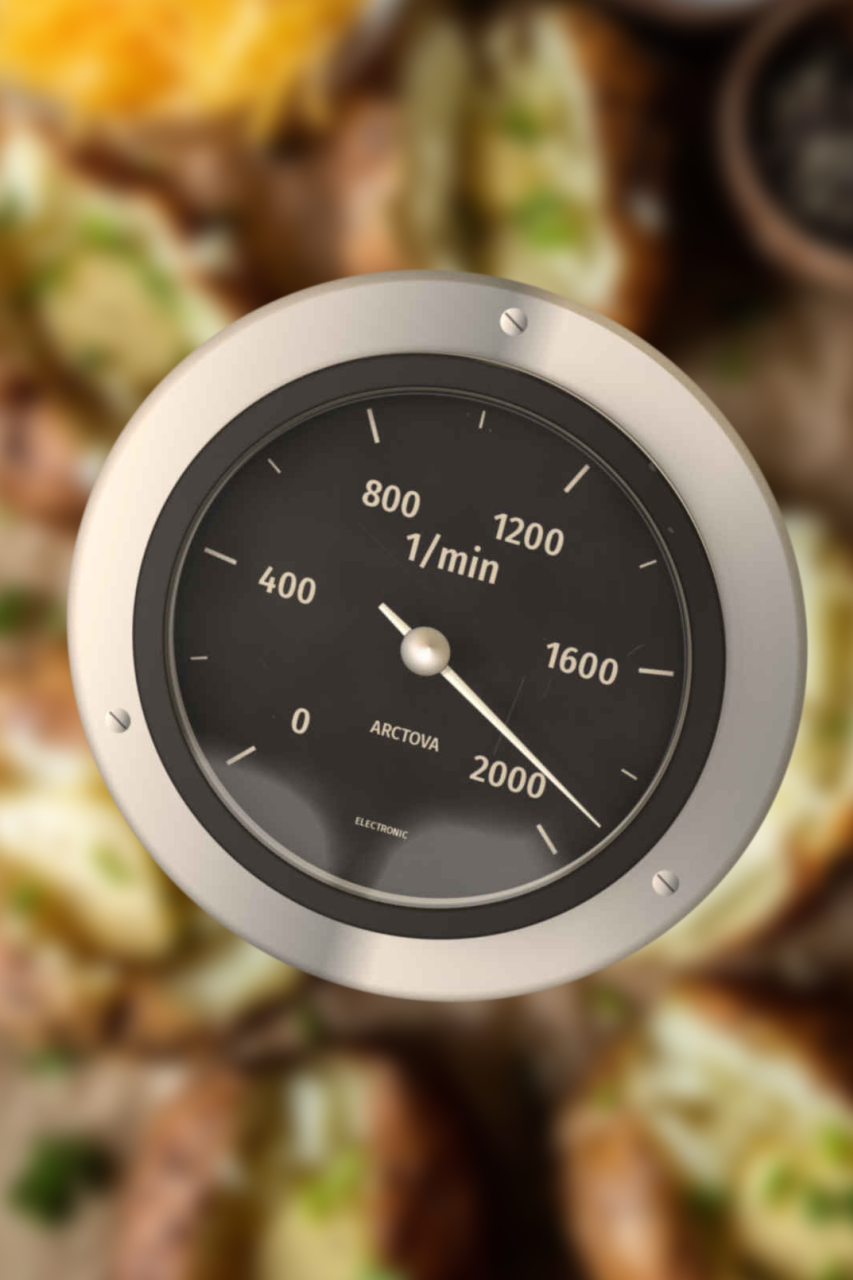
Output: rpm 1900
